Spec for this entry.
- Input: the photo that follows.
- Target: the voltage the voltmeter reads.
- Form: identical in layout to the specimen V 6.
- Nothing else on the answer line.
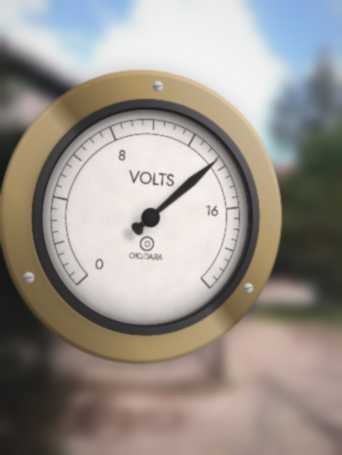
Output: V 13.5
